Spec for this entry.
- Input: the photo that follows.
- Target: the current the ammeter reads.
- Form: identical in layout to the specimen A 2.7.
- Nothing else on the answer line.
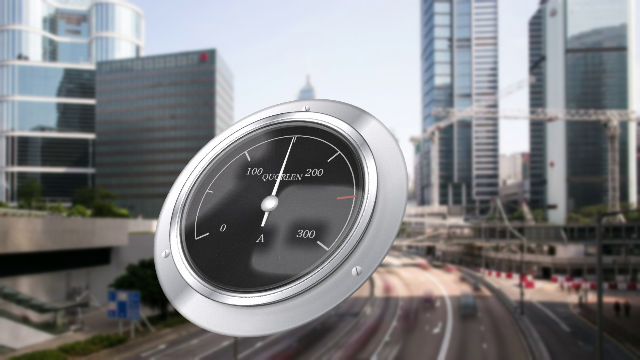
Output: A 150
